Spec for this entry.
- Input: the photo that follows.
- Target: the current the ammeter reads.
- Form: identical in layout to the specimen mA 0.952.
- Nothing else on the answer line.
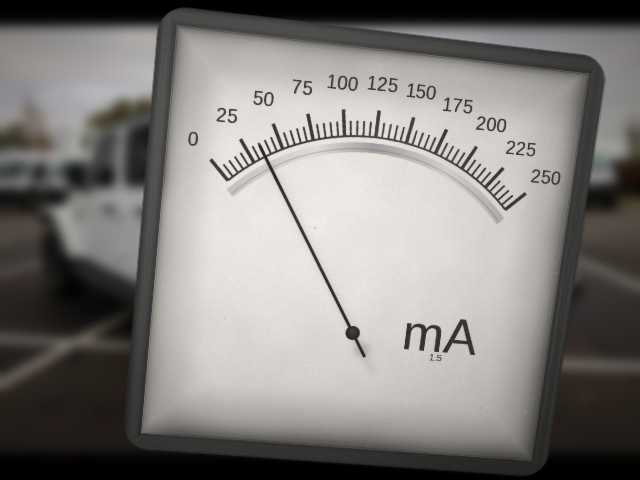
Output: mA 35
